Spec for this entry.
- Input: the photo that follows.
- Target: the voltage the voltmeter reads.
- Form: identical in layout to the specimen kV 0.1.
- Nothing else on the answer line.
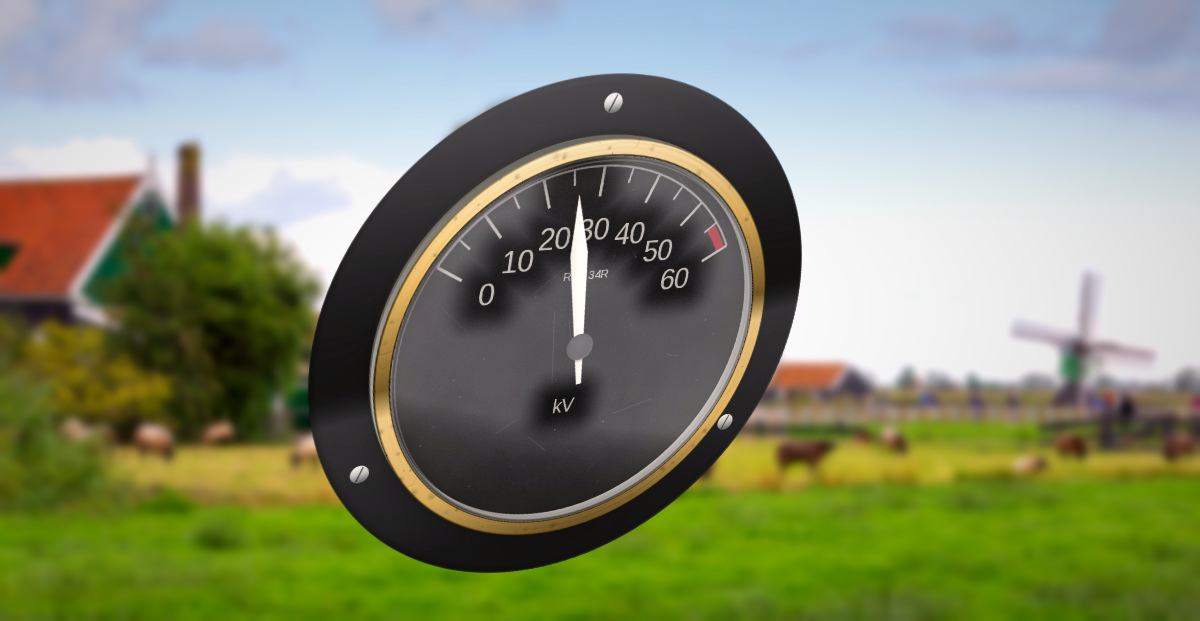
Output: kV 25
